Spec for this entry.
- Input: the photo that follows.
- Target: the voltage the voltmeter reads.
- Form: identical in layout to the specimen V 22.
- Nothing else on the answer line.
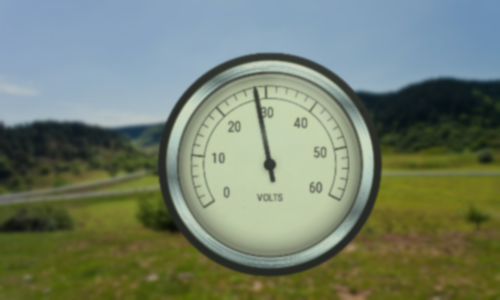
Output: V 28
